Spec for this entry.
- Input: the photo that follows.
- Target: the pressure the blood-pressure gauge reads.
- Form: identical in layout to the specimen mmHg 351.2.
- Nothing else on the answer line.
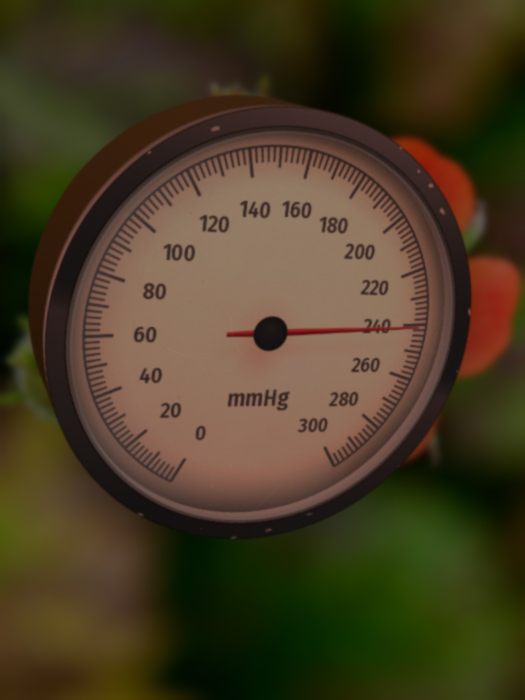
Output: mmHg 240
